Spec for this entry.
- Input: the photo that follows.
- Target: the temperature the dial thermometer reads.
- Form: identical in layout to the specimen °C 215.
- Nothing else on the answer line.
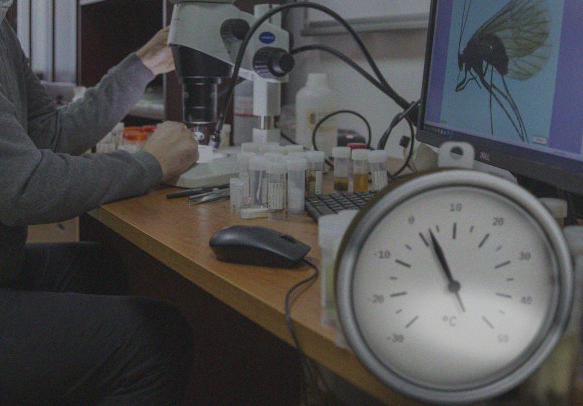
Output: °C 2.5
